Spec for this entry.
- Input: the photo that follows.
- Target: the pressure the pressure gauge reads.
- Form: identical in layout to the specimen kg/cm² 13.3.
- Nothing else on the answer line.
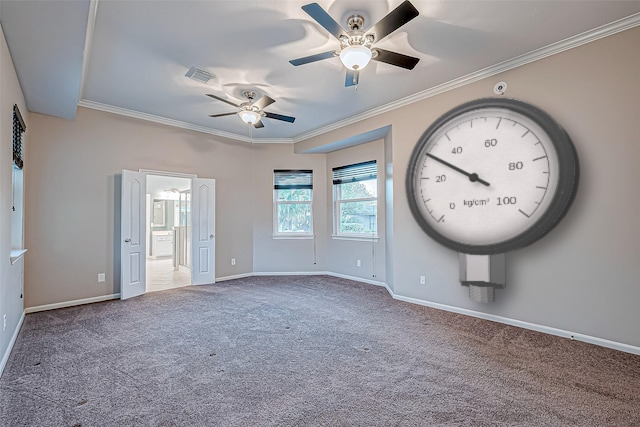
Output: kg/cm² 30
